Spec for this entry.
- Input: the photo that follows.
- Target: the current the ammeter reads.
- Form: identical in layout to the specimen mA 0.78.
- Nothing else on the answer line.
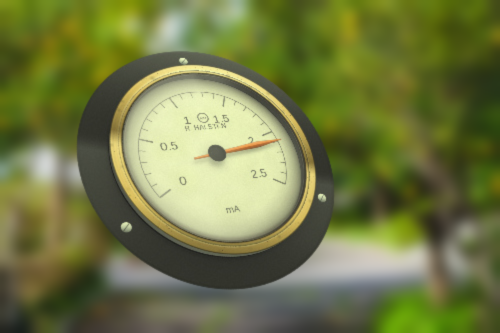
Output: mA 2.1
